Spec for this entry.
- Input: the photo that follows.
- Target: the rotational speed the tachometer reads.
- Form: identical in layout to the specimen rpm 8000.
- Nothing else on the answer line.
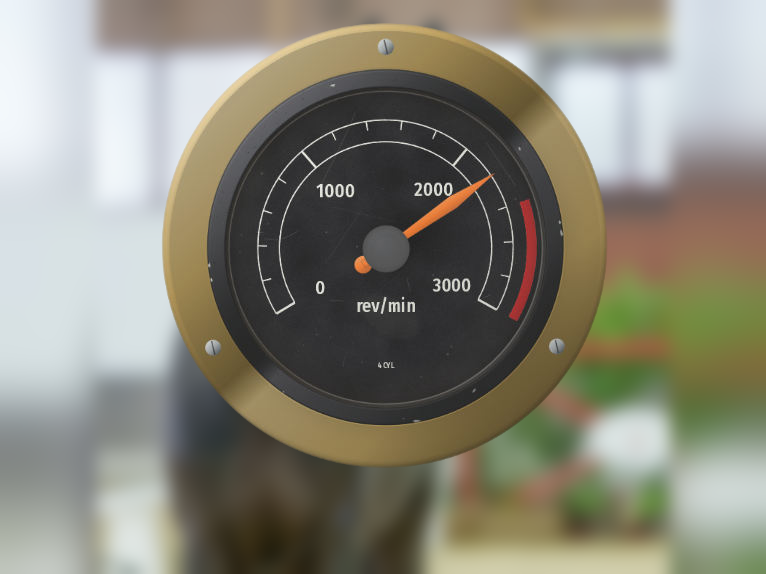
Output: rpm 2200
